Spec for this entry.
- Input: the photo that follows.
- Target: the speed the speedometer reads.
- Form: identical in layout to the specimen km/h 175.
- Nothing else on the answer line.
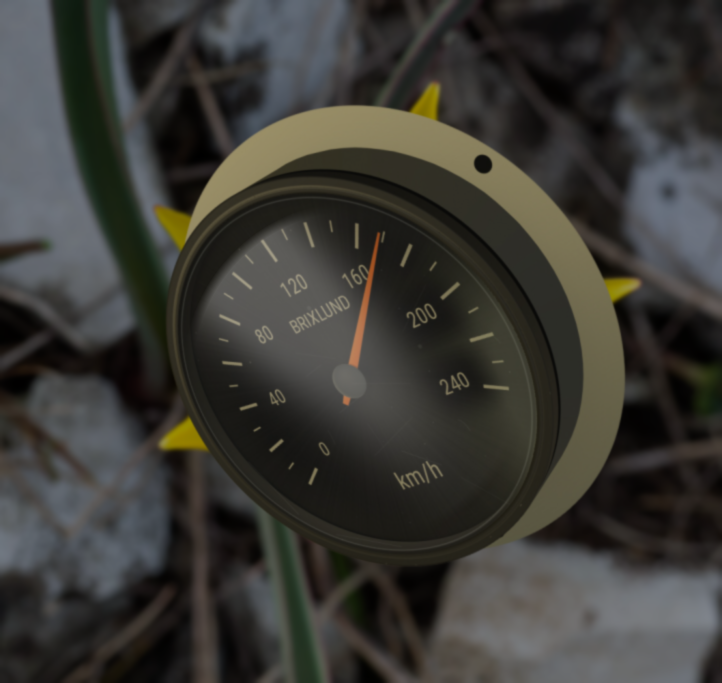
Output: km/h 170
